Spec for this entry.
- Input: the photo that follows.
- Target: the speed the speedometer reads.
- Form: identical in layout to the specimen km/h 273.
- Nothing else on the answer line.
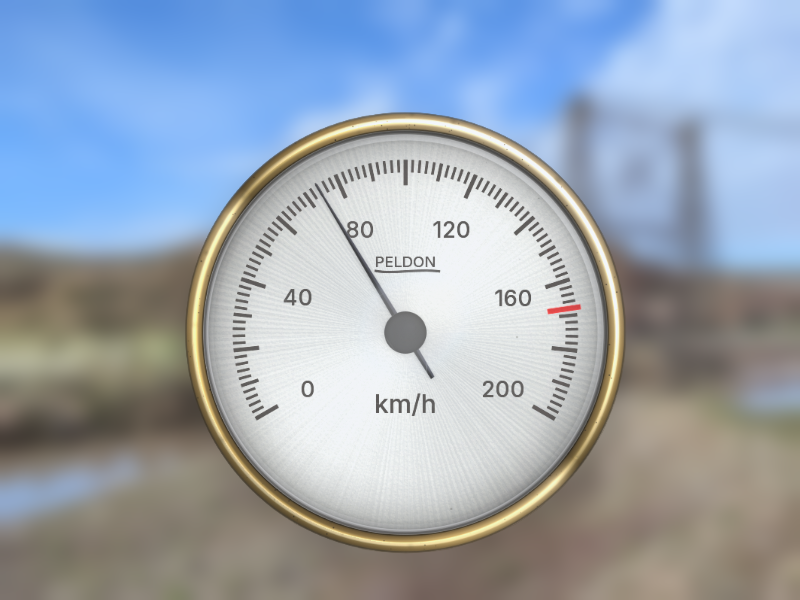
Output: km/h 74
